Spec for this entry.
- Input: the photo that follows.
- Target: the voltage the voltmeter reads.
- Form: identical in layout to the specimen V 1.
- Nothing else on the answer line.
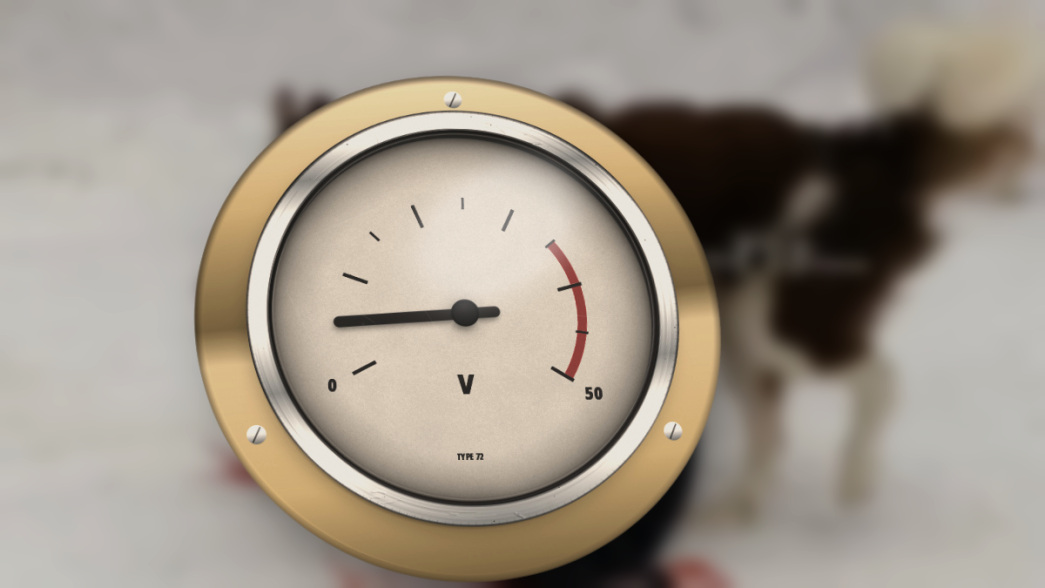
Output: V 5
